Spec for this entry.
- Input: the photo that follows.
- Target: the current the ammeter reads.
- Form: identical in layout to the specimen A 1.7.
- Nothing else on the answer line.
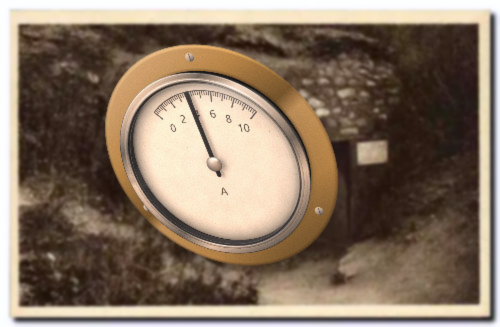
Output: A 4
